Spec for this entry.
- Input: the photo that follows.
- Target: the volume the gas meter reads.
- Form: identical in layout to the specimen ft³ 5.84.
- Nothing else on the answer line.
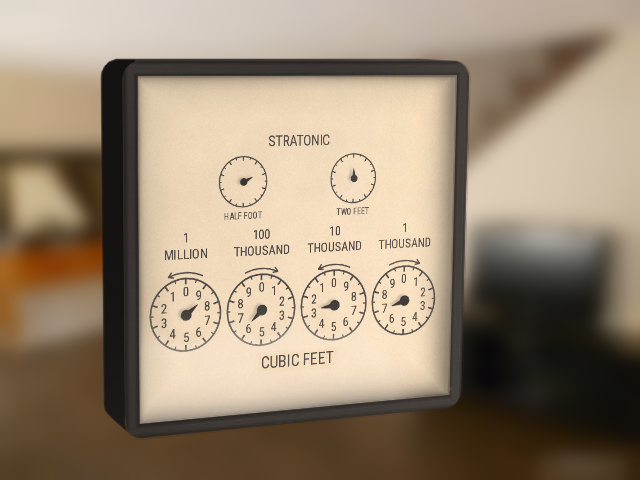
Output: ft³ 862700
